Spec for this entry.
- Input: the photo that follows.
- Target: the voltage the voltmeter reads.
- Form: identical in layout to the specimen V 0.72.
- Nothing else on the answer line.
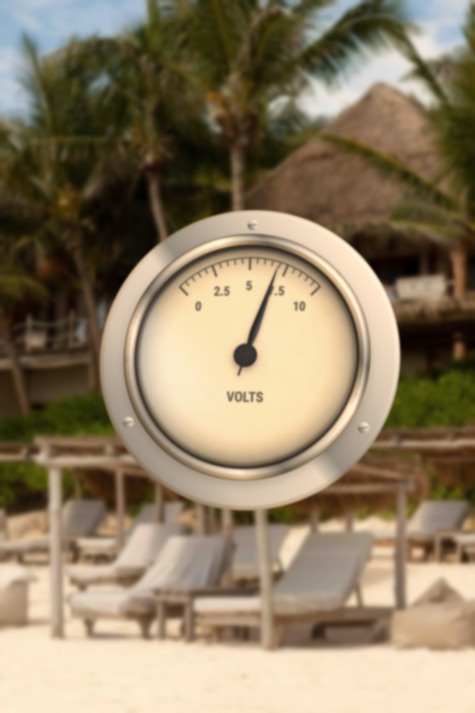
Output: V 7
